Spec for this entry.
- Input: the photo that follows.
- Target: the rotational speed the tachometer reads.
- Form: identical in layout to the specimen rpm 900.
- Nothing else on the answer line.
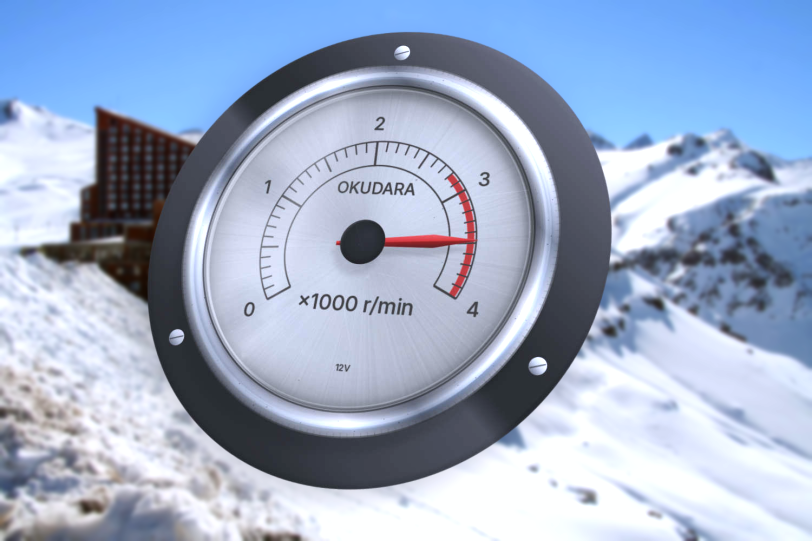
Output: rpm 3500
